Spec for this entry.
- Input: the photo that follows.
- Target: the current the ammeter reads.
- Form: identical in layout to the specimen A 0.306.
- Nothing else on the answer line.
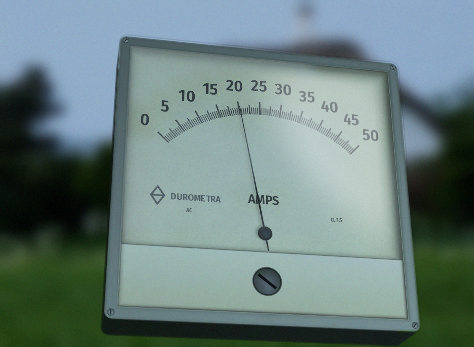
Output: A 20
